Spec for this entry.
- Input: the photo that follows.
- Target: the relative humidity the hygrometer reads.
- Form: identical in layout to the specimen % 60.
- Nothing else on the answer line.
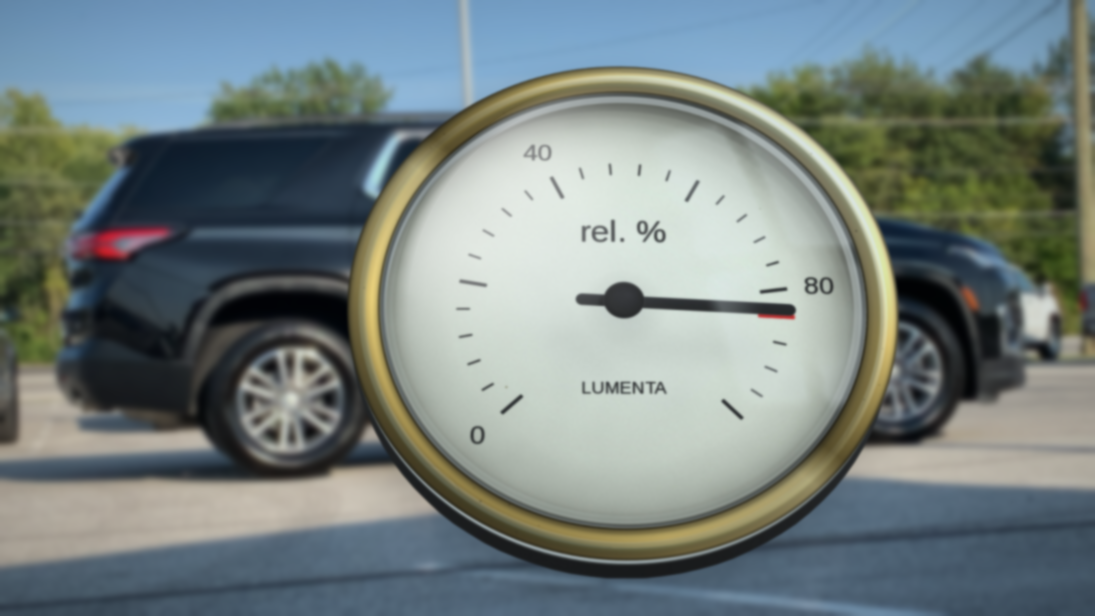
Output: % 84
